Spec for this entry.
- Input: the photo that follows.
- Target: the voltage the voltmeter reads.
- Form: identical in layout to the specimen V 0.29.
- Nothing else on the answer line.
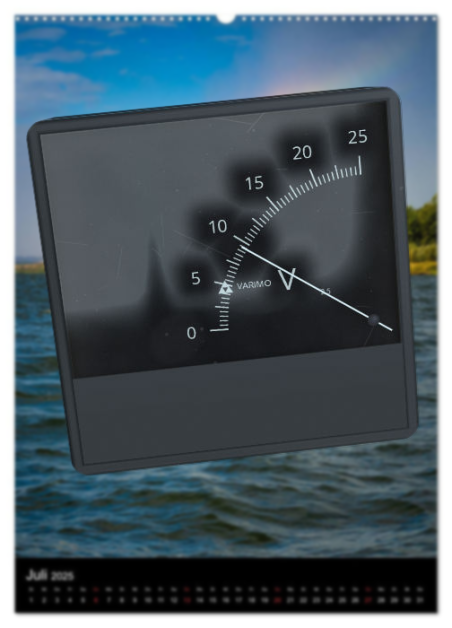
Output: V 9.5
